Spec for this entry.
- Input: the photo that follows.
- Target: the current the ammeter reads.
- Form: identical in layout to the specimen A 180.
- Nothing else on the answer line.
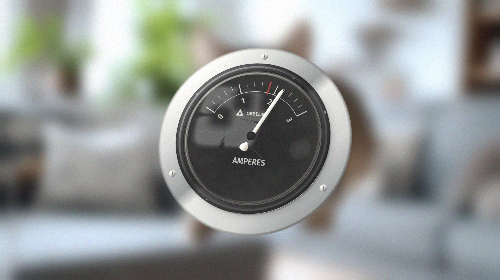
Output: A 2.2
